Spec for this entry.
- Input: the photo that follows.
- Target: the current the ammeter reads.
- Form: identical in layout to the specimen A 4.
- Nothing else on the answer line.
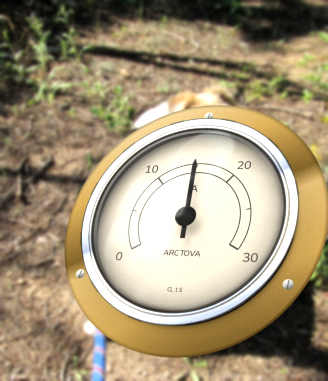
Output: A 15
